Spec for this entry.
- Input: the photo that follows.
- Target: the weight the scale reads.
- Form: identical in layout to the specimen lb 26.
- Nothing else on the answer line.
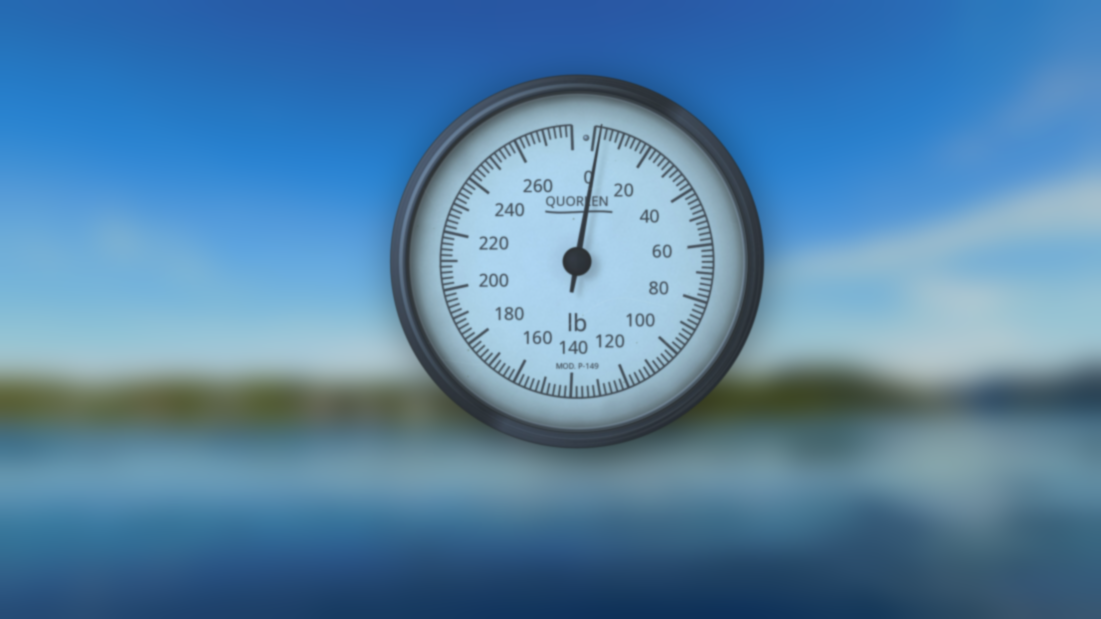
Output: lb 2
